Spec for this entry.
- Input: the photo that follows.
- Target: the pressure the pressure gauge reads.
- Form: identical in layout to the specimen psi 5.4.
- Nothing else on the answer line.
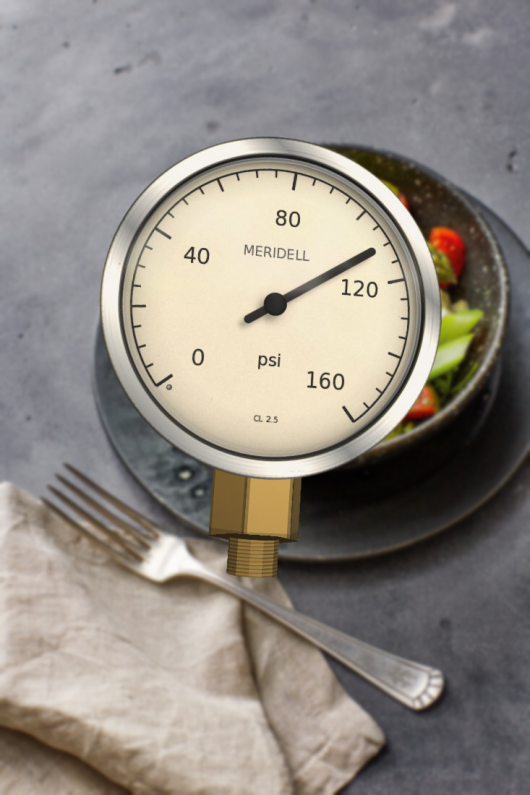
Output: psi 110
